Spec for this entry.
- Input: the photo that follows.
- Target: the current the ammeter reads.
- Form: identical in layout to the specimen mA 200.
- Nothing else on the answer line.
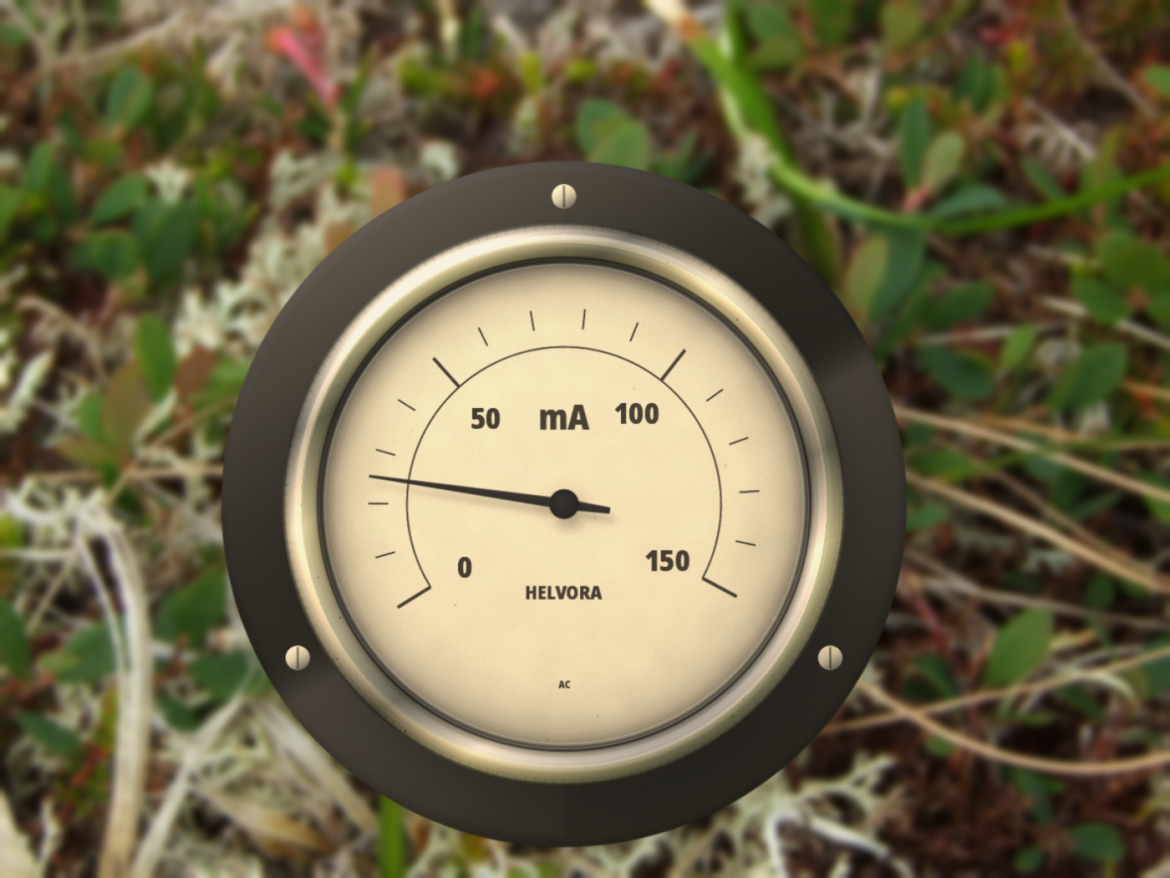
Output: mA 25
